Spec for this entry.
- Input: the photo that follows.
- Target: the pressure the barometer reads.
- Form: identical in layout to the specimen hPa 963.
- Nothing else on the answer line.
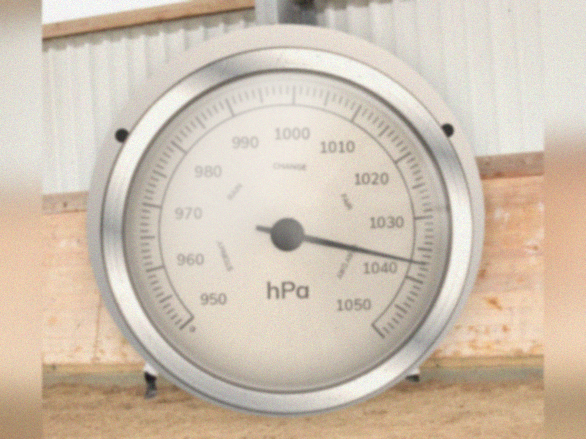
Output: hPa 1037
